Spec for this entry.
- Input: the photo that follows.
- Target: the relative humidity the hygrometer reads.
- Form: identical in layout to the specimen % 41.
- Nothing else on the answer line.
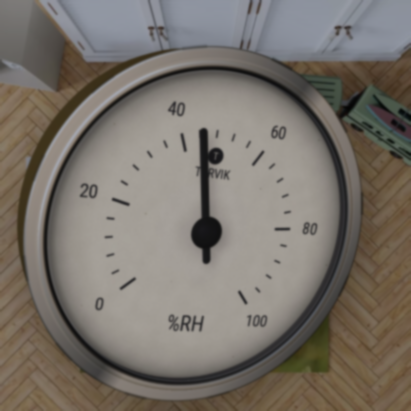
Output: % 44
